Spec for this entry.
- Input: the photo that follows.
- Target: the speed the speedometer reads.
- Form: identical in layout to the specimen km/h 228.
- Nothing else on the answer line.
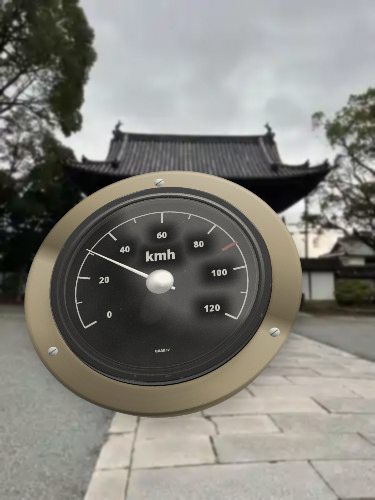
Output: km/h 30
